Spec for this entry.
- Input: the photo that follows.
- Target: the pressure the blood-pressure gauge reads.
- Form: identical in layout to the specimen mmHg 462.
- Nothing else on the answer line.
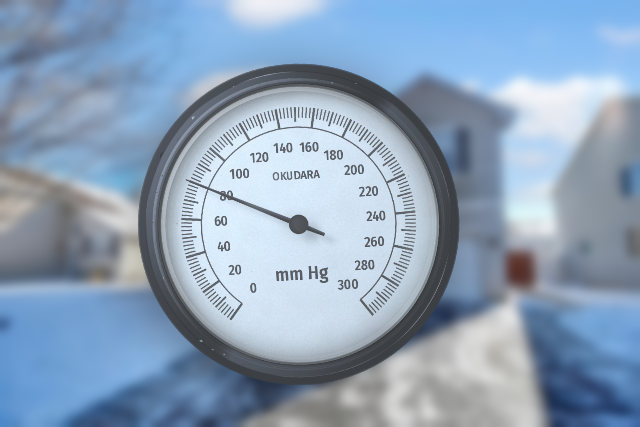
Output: mmHg 80
